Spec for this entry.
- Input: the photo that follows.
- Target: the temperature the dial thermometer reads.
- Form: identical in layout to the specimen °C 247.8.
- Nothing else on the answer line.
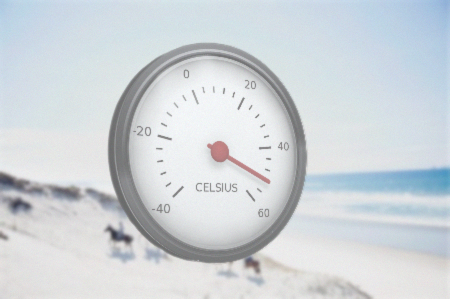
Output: °C 52
